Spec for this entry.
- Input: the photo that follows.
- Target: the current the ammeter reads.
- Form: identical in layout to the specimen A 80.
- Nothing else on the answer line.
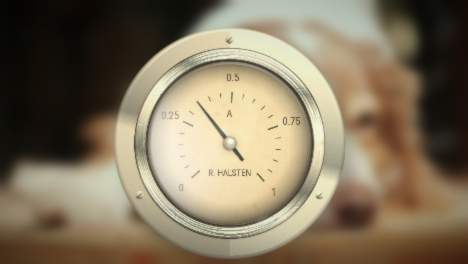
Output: A 0.35
